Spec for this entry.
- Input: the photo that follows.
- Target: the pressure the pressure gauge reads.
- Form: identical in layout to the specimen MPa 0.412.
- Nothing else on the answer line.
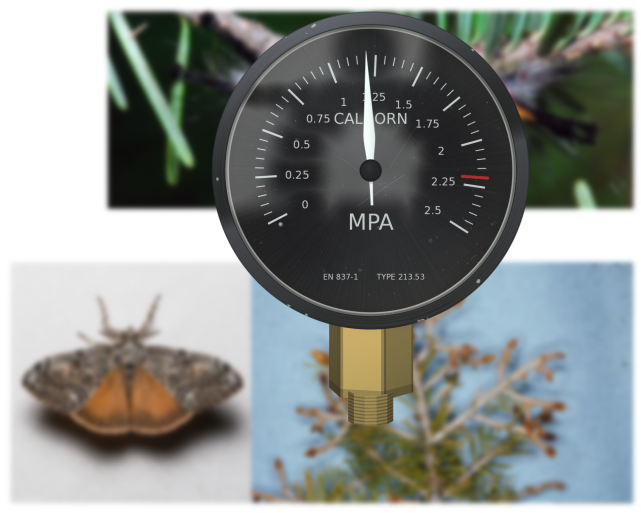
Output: MPa 1.2
